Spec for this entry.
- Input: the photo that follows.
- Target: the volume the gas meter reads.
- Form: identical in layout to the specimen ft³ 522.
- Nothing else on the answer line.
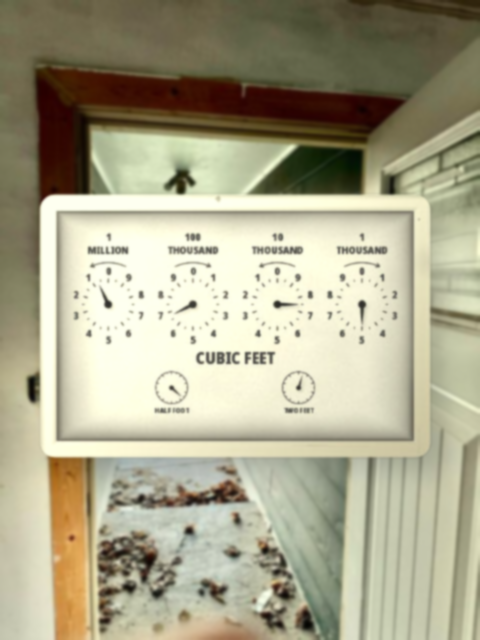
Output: ft³ 67500
